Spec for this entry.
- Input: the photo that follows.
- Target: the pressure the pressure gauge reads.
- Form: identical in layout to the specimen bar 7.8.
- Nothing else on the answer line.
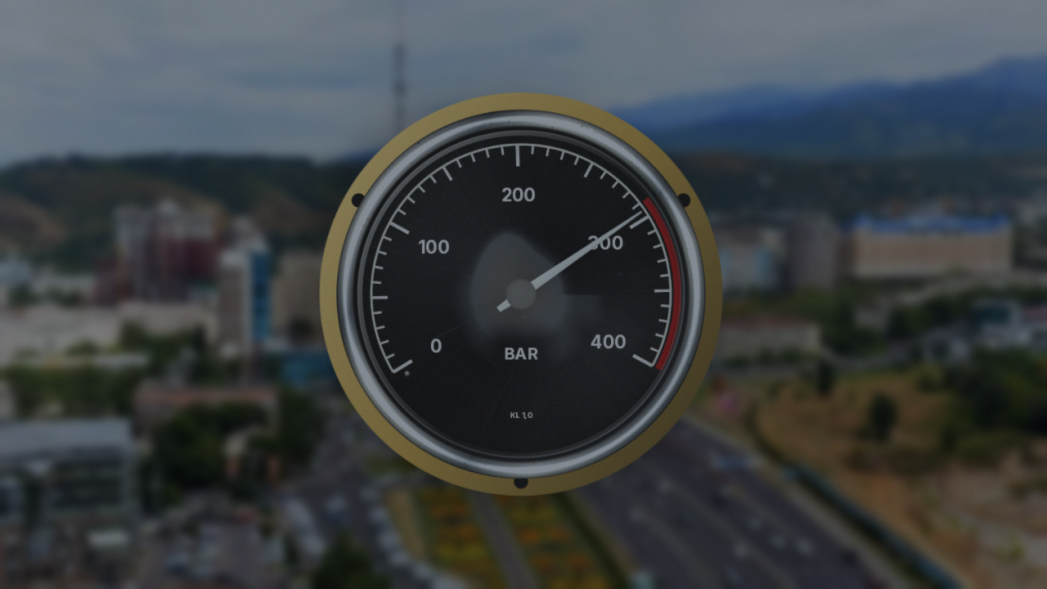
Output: bar 295
